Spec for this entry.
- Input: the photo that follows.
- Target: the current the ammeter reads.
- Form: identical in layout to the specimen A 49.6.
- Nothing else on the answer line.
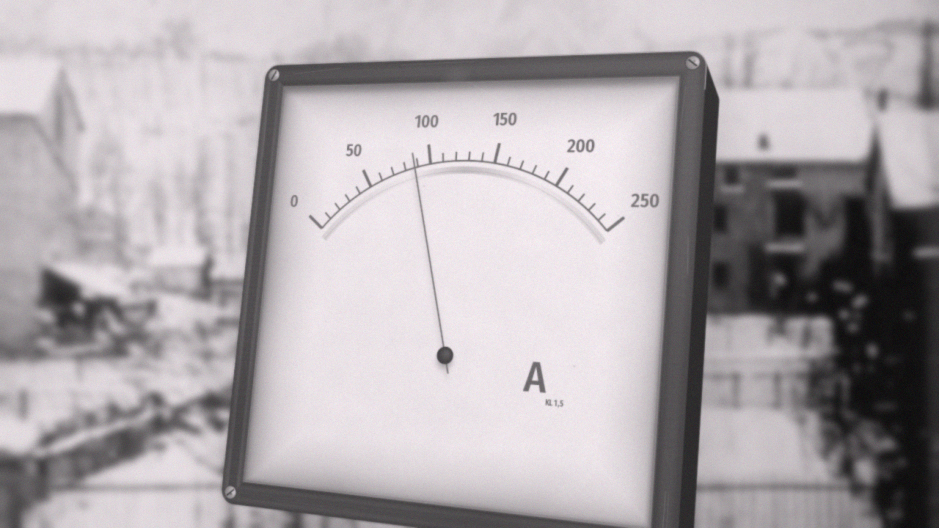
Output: A 90
